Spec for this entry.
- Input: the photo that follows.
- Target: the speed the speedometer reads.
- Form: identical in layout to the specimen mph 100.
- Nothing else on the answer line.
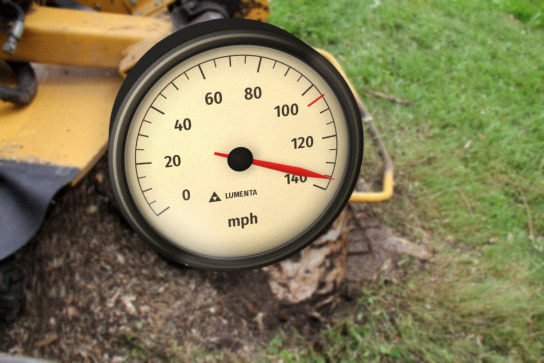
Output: mph 135
